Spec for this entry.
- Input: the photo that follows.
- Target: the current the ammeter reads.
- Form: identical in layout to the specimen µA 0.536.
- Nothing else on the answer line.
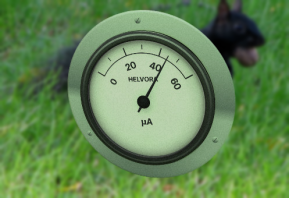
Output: µA 45
